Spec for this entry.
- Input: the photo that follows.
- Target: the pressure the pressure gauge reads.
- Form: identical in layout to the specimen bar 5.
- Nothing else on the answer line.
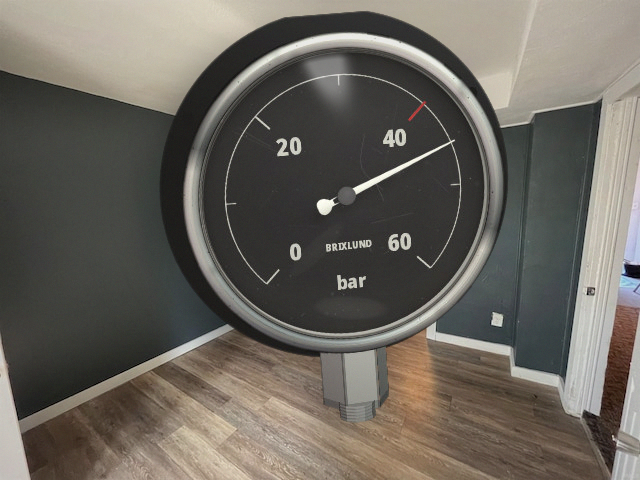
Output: bar 45
